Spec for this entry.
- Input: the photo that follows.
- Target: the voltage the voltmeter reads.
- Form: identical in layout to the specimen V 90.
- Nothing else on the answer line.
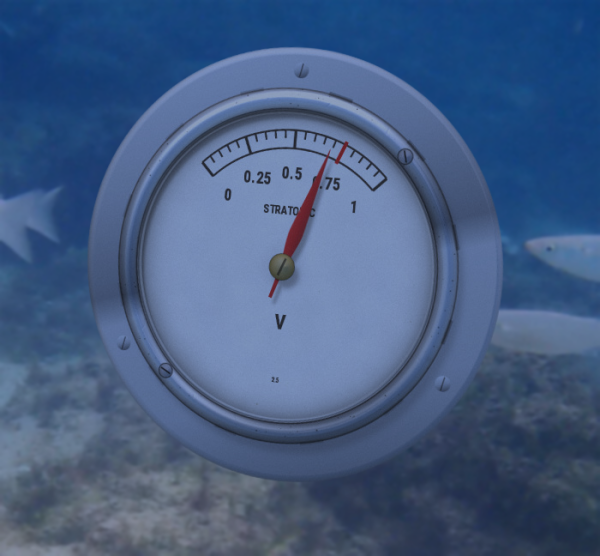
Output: V 0.7
